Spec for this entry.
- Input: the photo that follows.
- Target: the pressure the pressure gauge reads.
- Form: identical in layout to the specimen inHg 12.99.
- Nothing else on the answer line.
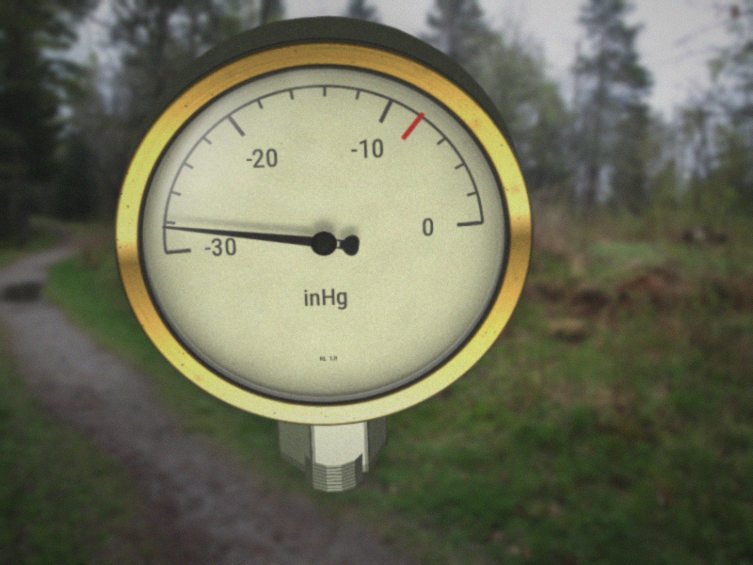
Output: inHg -28
